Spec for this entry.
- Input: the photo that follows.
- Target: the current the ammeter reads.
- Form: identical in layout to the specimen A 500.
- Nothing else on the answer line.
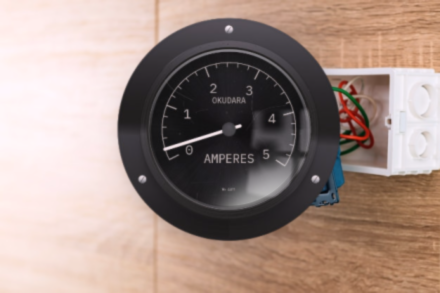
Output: A 0.2
